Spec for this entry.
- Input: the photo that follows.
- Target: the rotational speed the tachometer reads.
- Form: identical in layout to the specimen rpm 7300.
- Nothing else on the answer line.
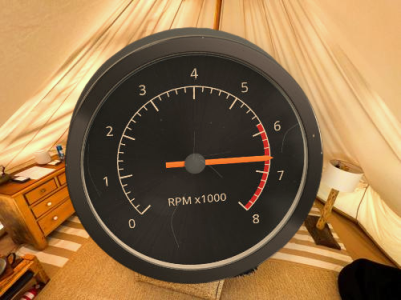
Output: rpm 6600
